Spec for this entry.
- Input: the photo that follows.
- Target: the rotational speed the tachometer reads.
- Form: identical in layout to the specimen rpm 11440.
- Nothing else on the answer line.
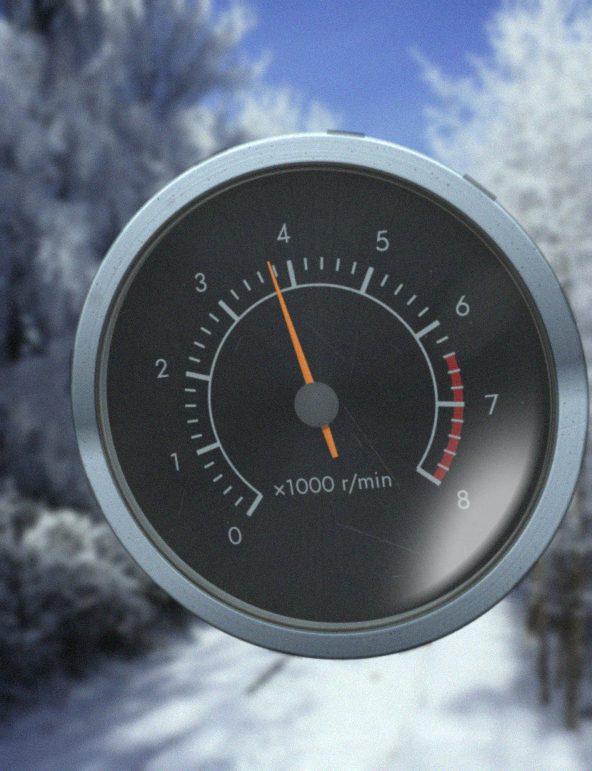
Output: rpm 3800
